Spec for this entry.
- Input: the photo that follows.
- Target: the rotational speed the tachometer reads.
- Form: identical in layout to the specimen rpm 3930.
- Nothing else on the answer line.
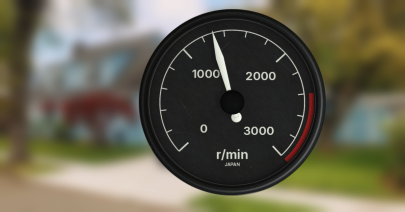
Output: rpm 1300
